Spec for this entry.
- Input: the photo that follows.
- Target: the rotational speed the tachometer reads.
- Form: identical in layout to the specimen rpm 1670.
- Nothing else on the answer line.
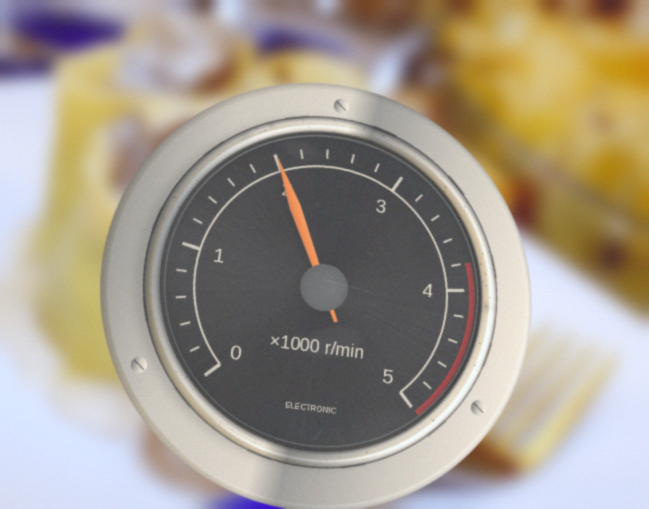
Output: rpm 2000
